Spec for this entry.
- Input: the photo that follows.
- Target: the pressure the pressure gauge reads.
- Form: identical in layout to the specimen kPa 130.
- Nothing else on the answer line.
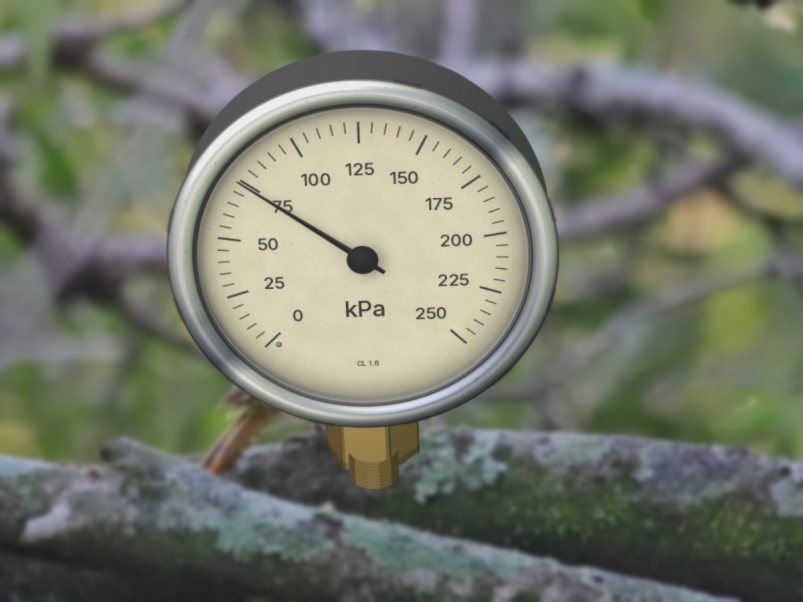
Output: kPa 75
